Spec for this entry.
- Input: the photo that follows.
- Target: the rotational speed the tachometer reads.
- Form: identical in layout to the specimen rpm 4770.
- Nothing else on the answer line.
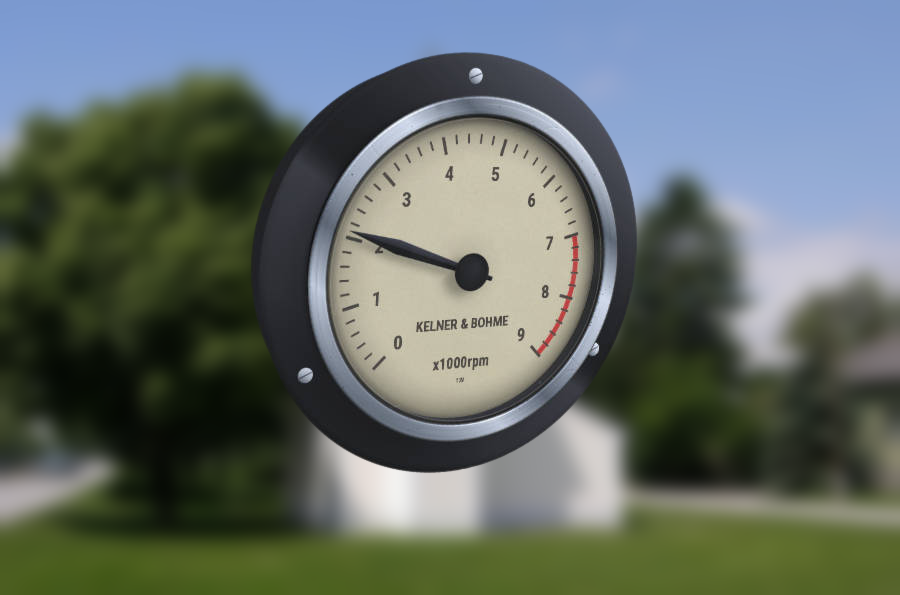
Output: rpm 2100
